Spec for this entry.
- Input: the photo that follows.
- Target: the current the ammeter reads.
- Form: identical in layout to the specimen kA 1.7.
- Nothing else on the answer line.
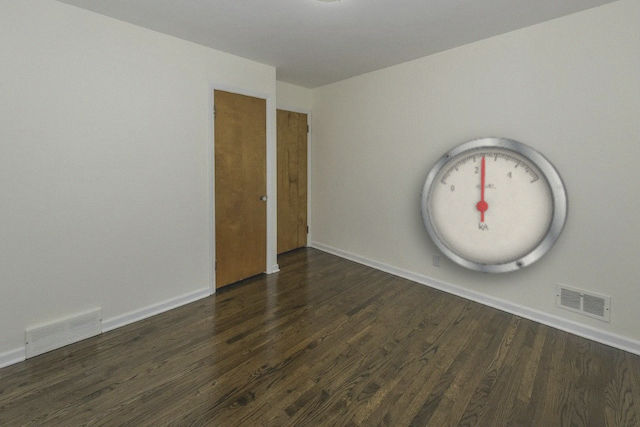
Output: kA 2.5
